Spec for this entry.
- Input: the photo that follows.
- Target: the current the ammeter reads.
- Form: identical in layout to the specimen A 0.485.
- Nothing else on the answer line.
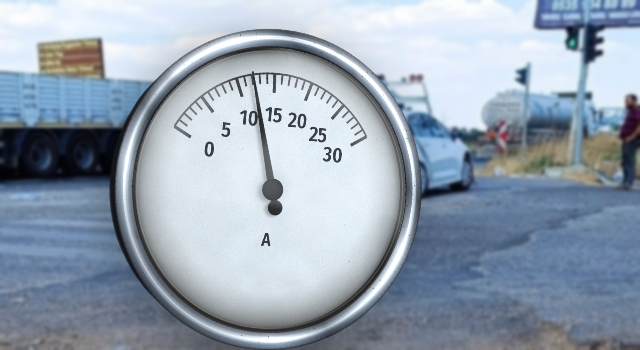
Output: A 12
